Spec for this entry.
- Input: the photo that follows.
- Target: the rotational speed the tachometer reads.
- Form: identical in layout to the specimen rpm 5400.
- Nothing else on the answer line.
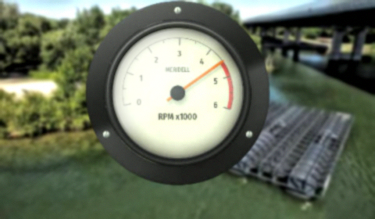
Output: rpm 4500
